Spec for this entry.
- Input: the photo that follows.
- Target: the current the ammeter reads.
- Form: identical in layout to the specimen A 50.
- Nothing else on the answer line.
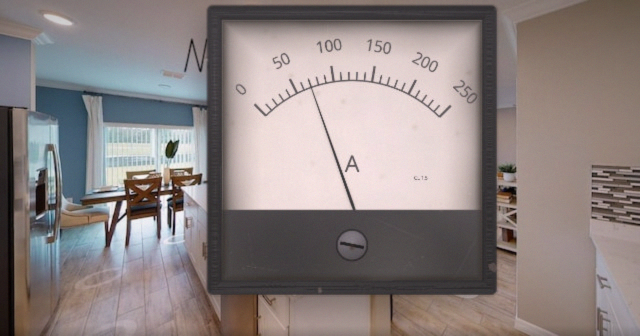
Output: A 70
